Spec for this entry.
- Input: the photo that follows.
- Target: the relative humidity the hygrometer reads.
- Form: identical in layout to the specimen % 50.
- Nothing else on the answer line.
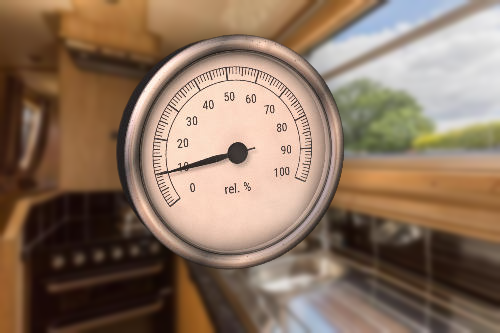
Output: % 10
